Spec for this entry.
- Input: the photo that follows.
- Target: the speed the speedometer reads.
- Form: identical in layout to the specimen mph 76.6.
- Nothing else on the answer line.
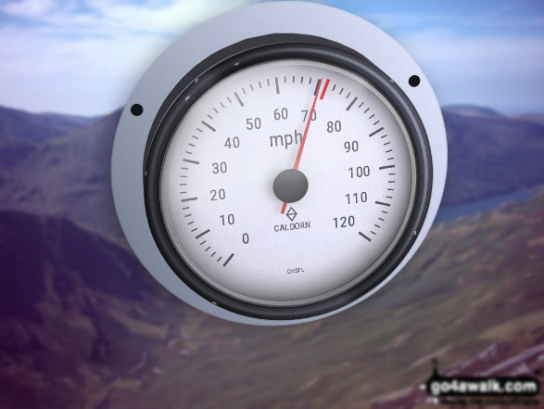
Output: mph 70
